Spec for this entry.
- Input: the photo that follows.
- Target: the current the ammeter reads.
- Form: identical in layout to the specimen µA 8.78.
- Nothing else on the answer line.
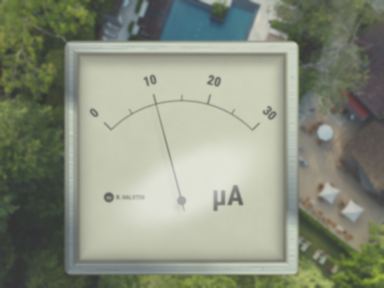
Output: µA 10
